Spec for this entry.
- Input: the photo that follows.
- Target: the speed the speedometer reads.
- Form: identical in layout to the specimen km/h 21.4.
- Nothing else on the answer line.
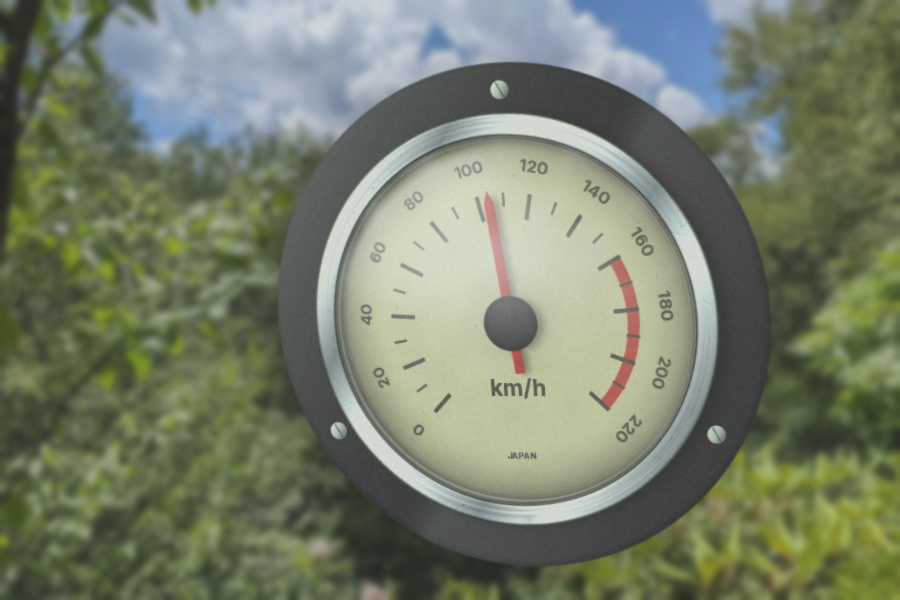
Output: km/h 105
